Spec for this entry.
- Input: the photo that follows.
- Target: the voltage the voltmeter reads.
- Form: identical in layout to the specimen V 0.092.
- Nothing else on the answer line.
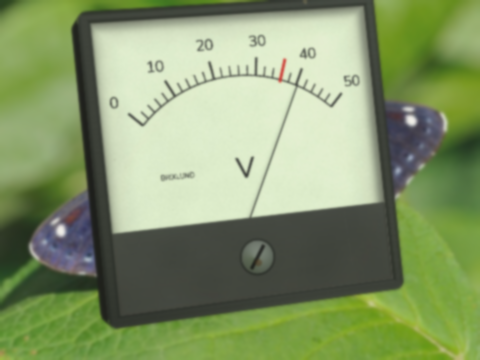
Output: V 40
